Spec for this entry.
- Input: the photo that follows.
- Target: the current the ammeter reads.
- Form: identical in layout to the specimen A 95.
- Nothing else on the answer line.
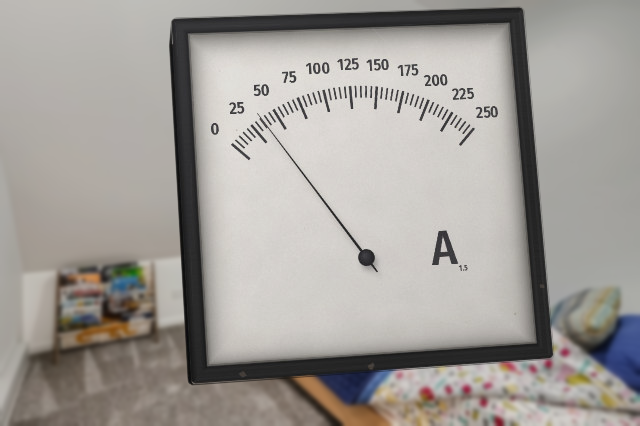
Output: A 35
